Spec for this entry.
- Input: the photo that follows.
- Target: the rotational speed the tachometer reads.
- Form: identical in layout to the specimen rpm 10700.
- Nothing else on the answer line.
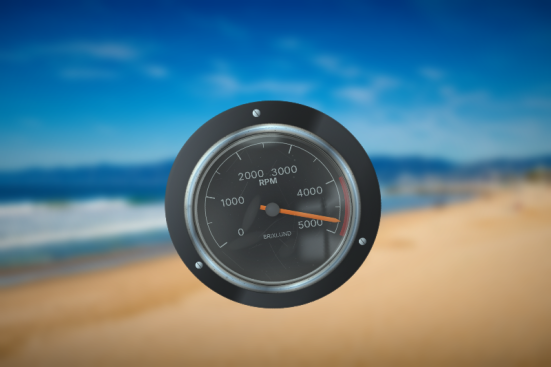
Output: rpm 4750
